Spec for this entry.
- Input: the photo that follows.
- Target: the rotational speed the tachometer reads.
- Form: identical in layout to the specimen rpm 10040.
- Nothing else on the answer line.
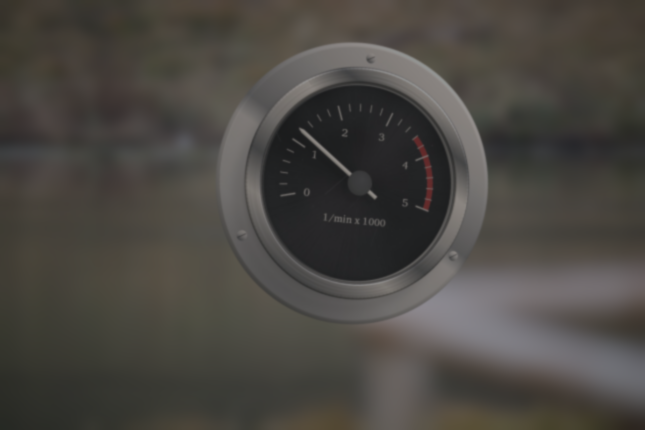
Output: rpm 1200
